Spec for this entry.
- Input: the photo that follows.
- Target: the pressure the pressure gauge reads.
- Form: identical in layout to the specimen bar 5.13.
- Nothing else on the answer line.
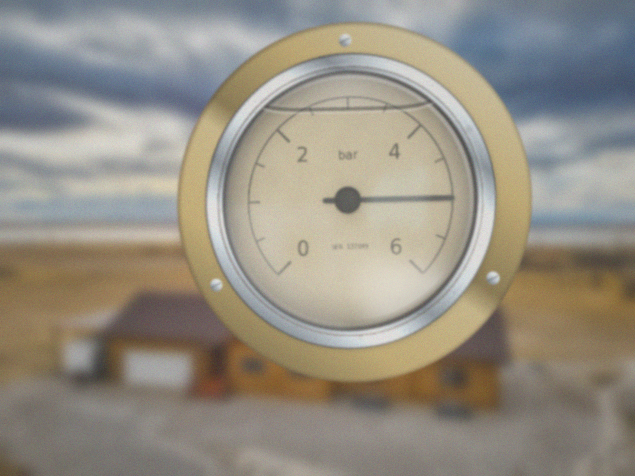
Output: bar 5
